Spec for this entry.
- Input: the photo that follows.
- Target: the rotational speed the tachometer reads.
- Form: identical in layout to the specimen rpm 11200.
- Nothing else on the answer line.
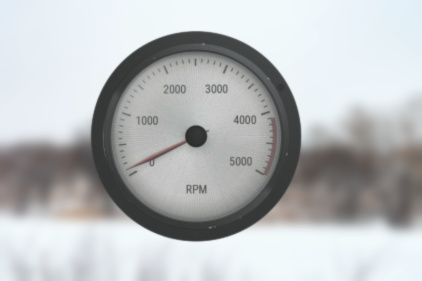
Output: rpm 100
